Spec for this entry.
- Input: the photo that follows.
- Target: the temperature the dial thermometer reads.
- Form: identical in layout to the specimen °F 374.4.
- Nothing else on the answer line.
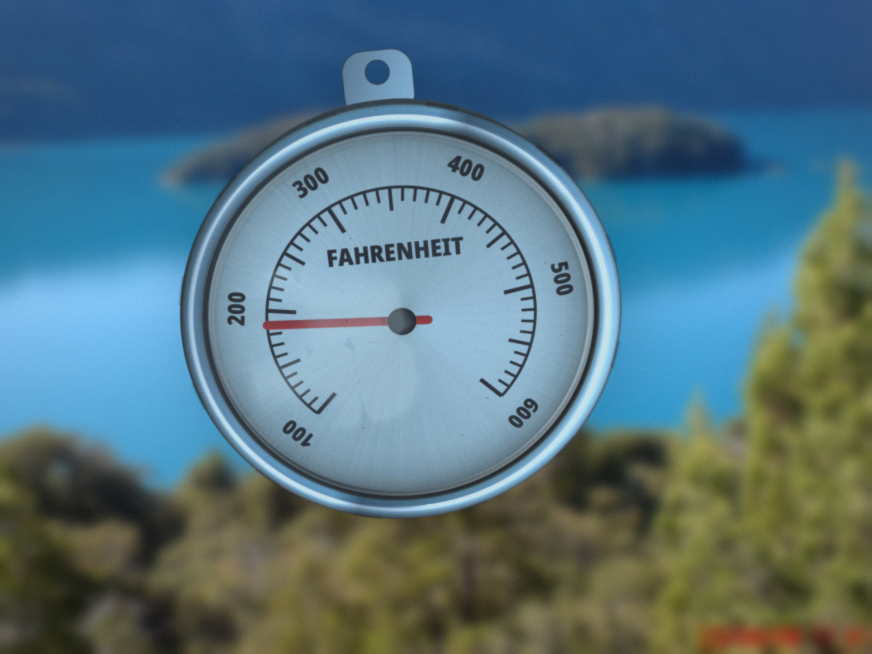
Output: °F 190
